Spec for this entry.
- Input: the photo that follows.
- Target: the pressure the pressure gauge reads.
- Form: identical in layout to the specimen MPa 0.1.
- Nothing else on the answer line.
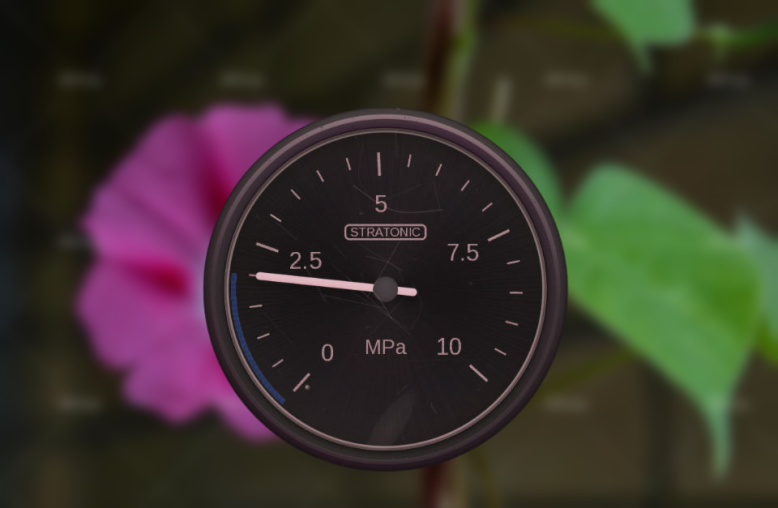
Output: MPa 2
